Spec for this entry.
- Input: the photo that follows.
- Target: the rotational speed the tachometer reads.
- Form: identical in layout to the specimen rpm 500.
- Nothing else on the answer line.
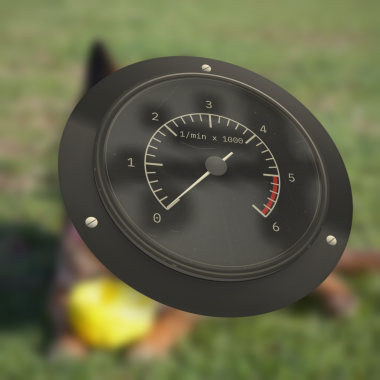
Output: rpm 0
